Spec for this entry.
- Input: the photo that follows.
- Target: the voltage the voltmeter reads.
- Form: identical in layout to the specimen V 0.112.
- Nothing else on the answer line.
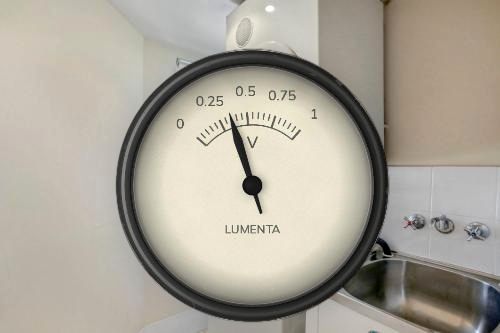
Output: V 0.35
